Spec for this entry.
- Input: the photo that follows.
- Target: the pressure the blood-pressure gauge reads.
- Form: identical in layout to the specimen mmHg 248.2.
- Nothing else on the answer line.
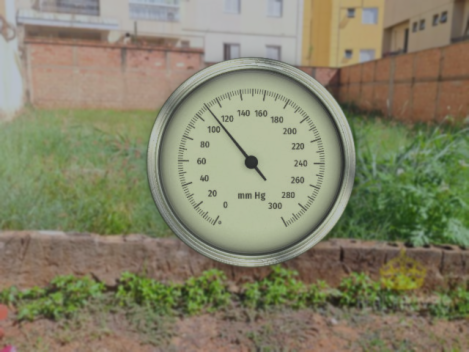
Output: mmHg 110
